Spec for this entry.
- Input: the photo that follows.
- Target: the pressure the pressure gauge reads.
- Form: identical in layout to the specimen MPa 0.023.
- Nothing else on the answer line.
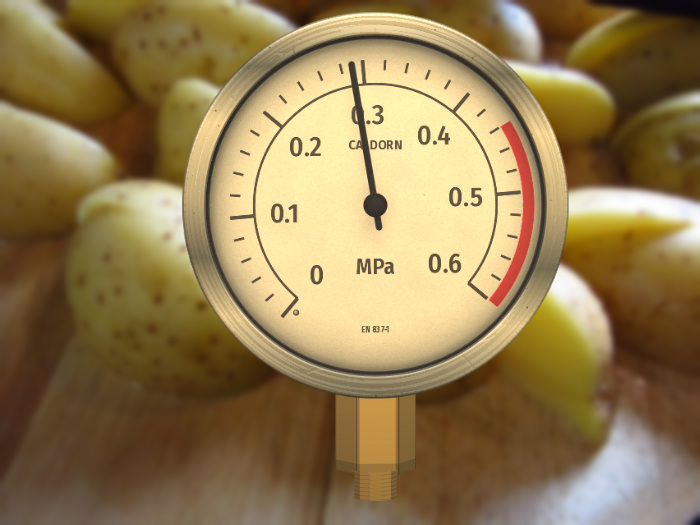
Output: MPa 0.29
